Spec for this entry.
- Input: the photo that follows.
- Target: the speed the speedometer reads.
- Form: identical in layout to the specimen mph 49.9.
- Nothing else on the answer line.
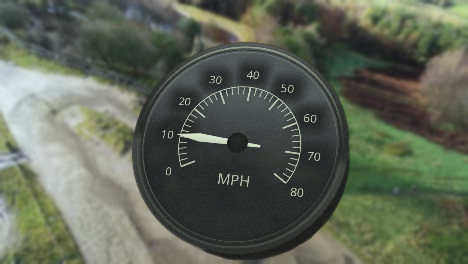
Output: mph 10
